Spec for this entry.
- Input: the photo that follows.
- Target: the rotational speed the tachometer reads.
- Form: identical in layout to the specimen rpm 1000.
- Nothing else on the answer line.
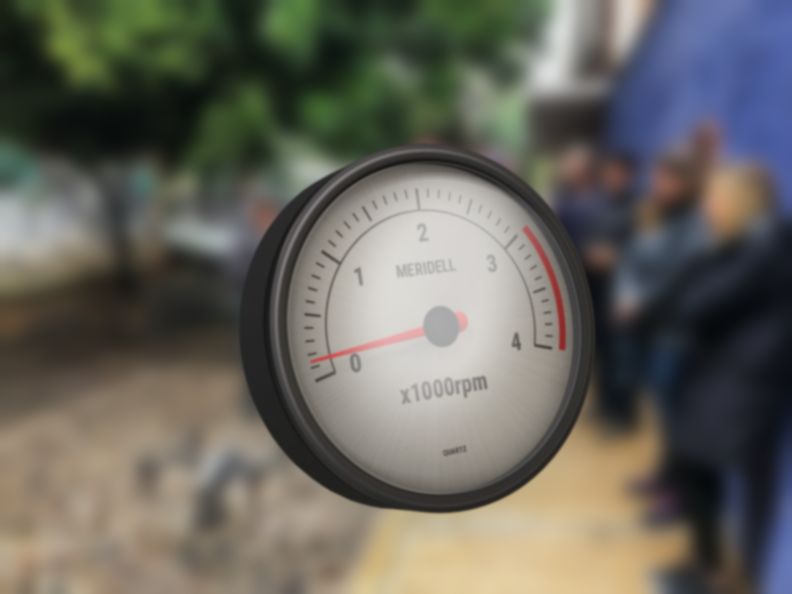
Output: rpm 150
